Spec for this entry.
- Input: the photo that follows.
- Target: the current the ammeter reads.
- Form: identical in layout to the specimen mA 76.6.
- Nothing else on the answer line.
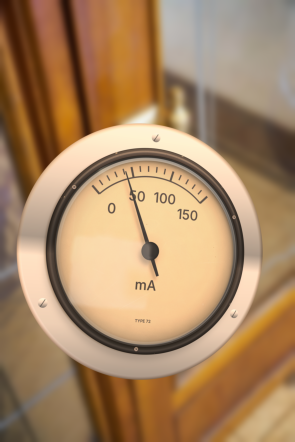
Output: mA 40
